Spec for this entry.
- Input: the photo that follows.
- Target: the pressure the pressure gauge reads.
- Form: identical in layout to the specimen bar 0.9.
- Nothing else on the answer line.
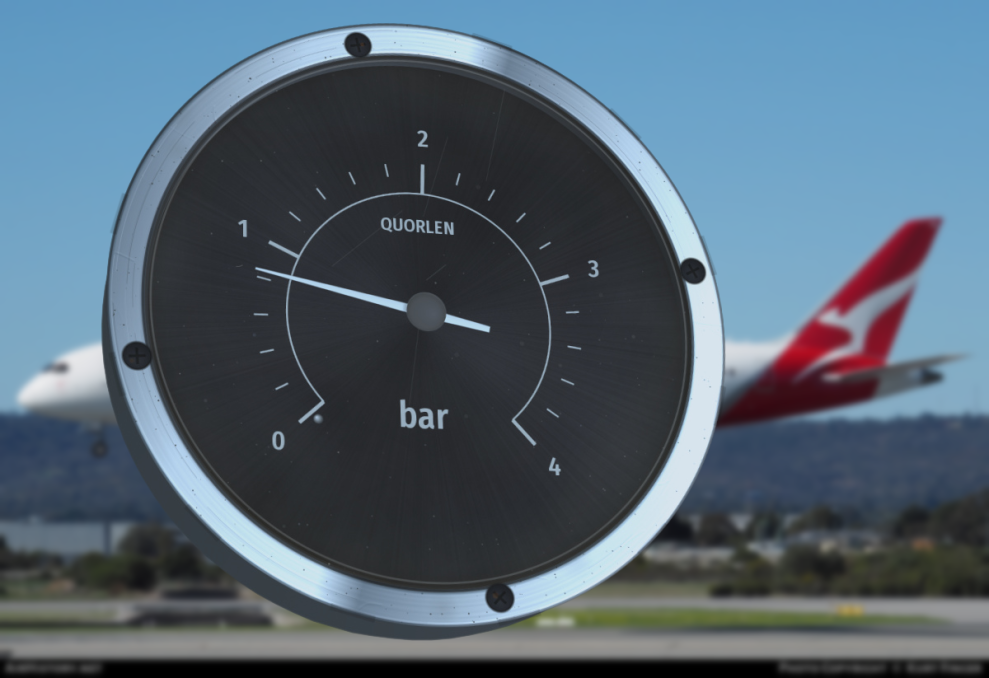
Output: bar 0.8
